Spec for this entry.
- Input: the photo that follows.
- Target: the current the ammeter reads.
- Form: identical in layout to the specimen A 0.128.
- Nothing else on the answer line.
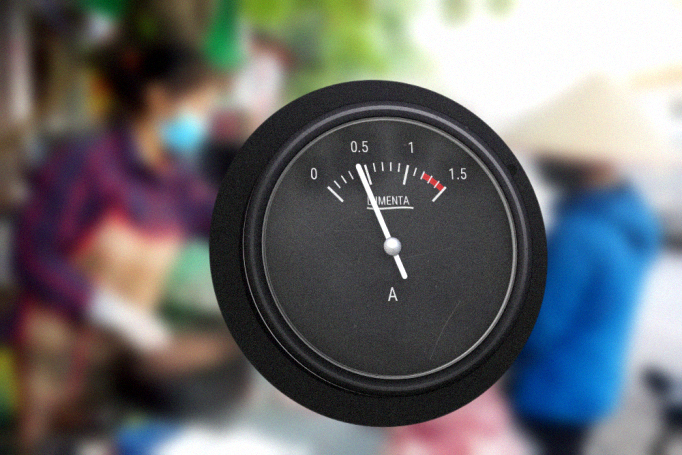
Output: A 0.4
